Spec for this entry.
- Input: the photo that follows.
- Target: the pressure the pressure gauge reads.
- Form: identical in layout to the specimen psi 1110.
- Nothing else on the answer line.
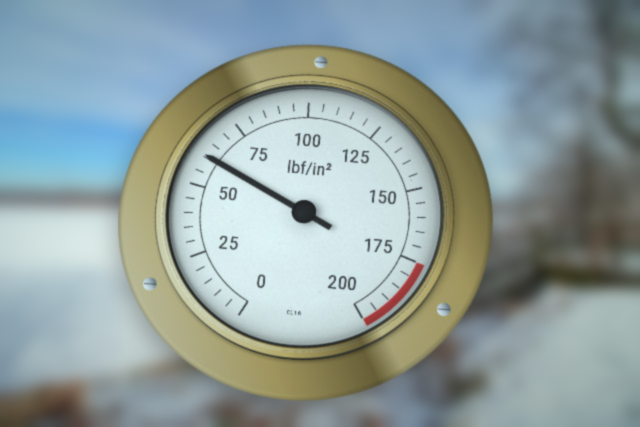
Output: psi 60
